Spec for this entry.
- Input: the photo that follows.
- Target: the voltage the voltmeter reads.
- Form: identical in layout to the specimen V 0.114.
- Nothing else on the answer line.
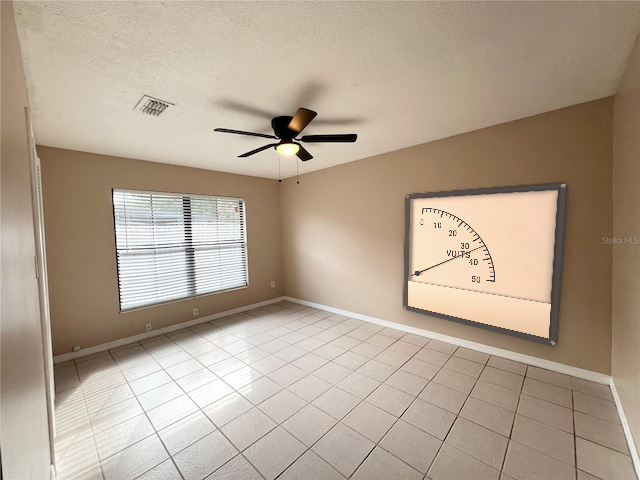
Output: V 34
